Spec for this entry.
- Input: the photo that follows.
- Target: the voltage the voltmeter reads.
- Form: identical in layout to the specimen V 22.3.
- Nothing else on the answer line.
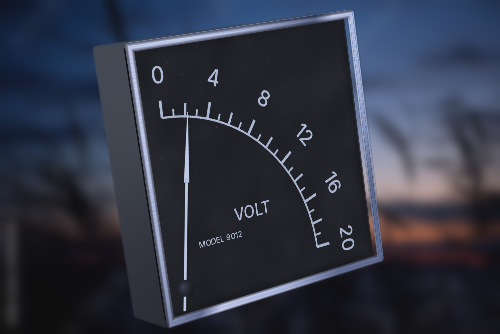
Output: V 2
